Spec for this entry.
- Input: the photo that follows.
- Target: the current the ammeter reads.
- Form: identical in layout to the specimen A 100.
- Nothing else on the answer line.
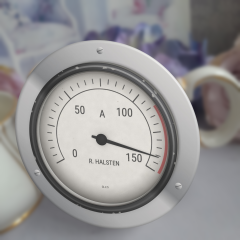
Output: A 140
